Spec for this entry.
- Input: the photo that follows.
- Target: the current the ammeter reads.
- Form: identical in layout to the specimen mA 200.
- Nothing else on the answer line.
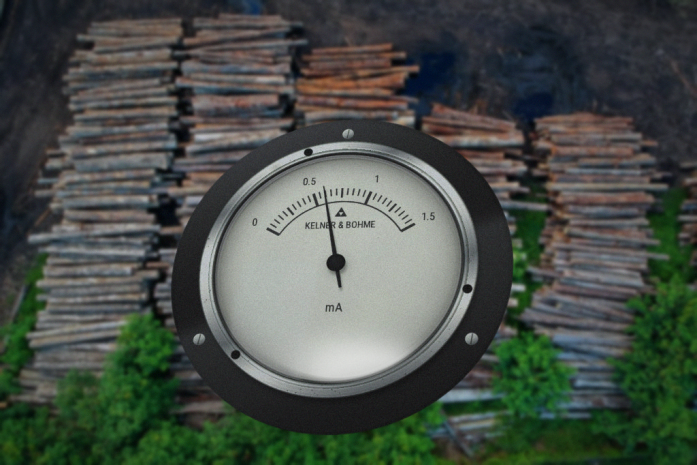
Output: mA 0.6
